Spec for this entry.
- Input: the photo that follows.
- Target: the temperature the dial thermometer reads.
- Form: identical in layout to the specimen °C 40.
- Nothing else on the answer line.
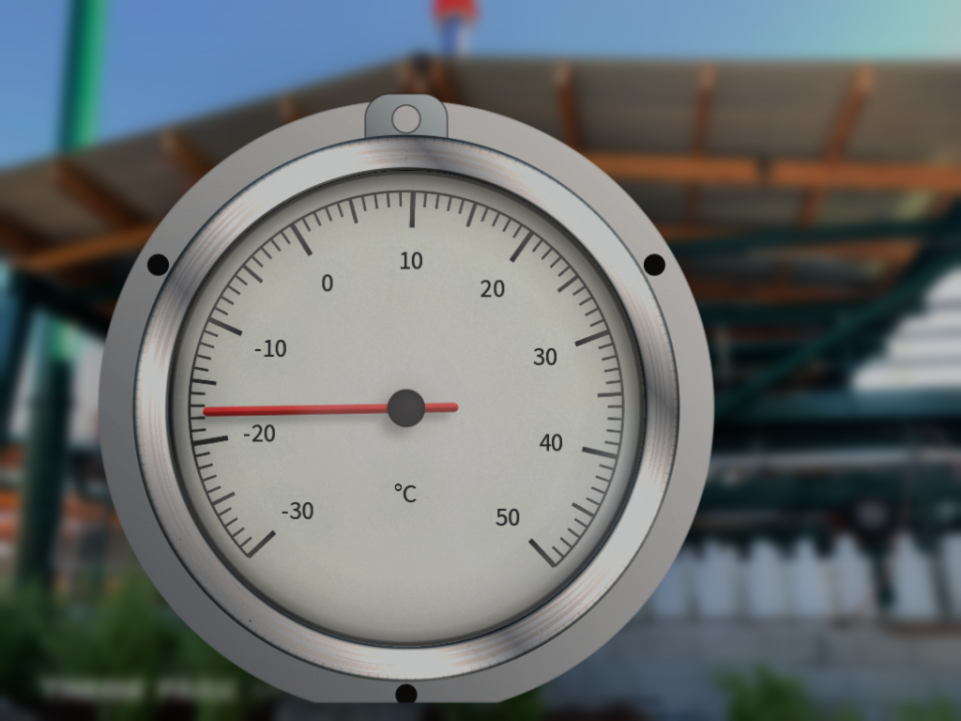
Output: °C -17.5
